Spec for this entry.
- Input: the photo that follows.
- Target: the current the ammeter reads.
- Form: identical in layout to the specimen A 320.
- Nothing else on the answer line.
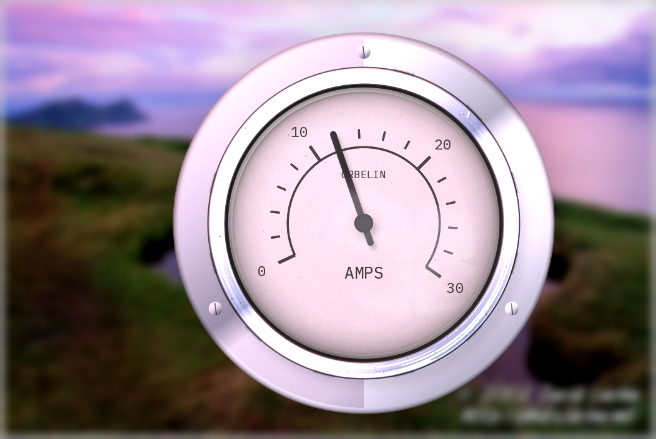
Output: A 12
